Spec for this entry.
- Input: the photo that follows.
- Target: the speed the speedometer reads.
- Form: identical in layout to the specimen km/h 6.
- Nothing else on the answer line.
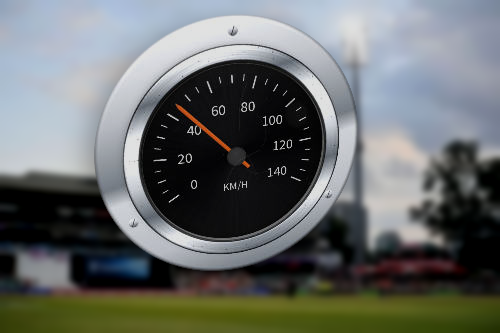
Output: km/h 45
